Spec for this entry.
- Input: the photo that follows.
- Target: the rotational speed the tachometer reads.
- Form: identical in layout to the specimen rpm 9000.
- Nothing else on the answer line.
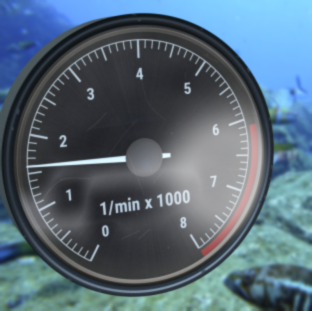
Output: rpm 1600
